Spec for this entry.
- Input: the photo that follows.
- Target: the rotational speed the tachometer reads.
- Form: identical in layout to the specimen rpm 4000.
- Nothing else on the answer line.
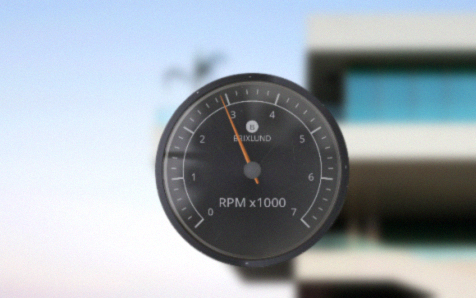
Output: rpm 2900
